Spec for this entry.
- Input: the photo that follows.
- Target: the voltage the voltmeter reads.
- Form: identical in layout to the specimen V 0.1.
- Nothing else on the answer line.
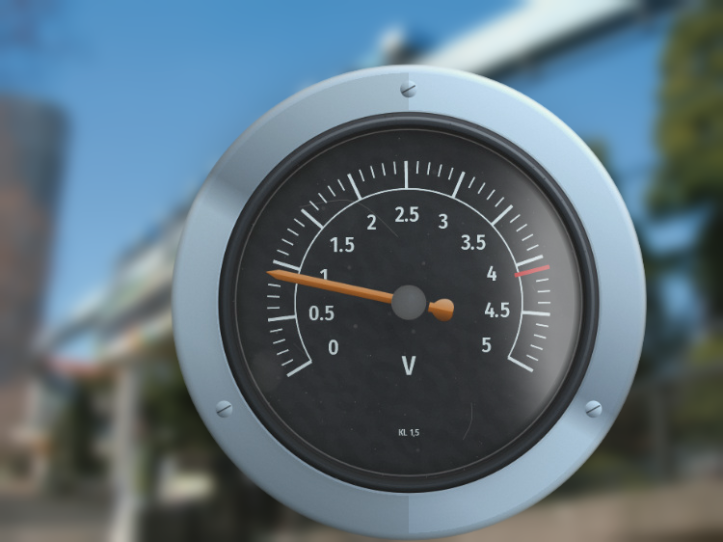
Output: V 0.9
